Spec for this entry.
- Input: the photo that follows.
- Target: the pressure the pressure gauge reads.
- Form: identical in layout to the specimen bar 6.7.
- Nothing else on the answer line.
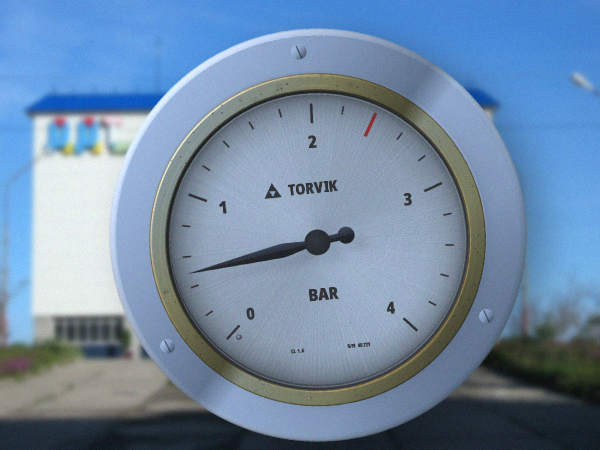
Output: bar 0.5
